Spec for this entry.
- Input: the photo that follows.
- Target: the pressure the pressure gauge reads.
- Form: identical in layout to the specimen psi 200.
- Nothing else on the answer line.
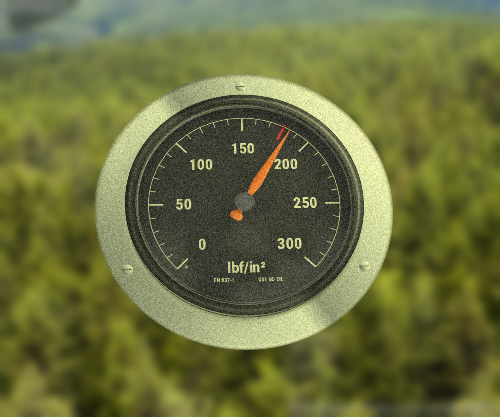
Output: psi 185
